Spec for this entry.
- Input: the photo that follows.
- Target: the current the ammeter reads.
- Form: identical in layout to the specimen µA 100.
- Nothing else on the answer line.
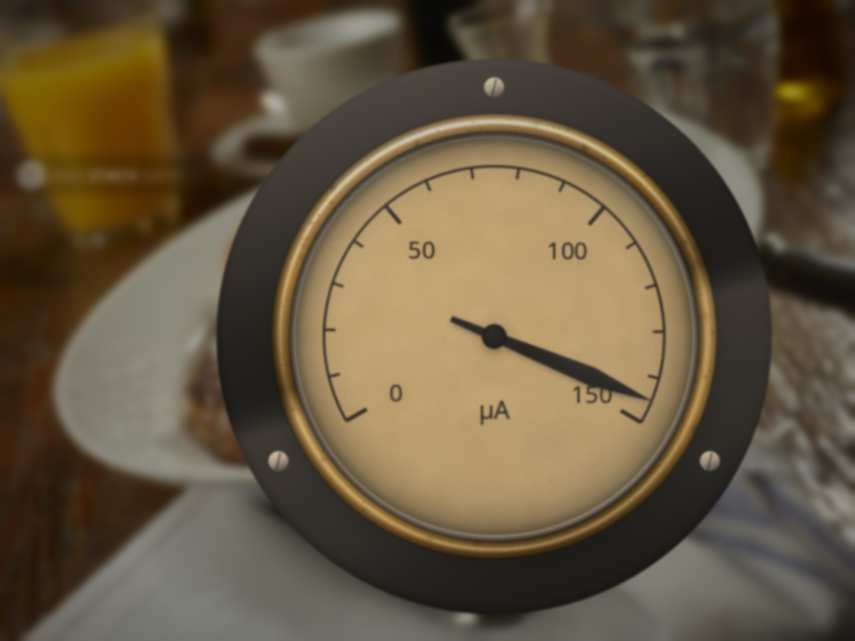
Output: µA 145
